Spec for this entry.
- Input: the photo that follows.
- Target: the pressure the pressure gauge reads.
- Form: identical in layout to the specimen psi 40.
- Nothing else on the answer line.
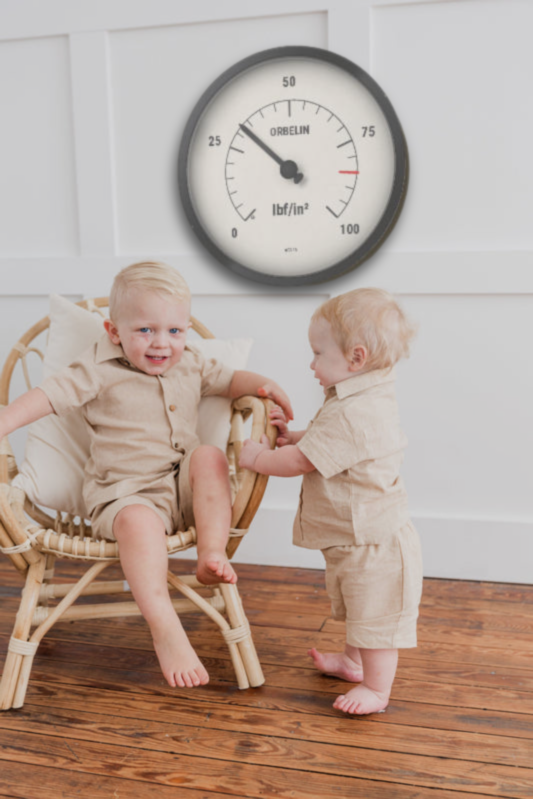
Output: psi 32.5
